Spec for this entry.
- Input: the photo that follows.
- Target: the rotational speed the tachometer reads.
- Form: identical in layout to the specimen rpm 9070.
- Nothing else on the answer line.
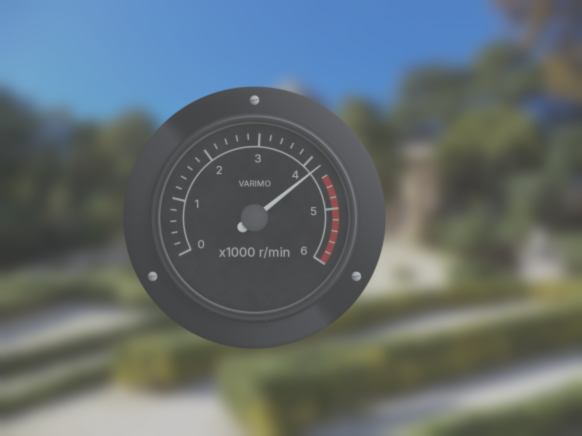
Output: rpm 4200
